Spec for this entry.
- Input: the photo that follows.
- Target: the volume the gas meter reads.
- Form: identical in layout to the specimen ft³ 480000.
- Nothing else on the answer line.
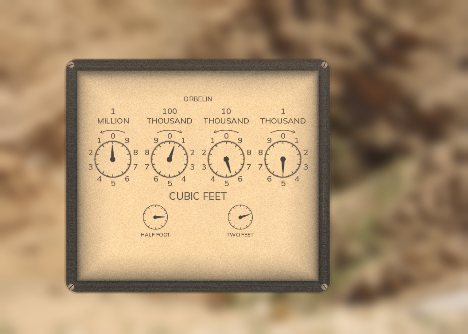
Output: ft³ 5500
